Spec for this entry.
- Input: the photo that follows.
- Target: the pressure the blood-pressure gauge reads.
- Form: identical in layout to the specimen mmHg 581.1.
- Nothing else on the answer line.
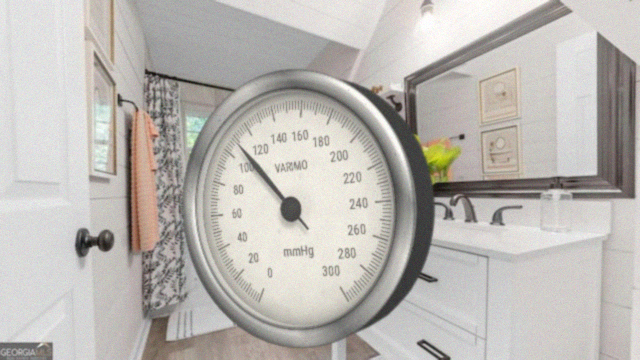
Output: mmHg 110
